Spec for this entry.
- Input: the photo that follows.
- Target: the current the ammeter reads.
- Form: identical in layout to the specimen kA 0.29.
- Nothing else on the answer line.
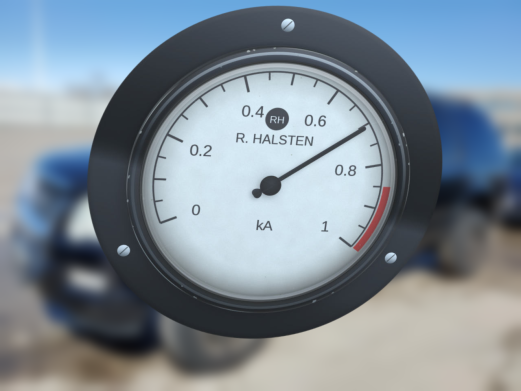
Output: kA 0.7
